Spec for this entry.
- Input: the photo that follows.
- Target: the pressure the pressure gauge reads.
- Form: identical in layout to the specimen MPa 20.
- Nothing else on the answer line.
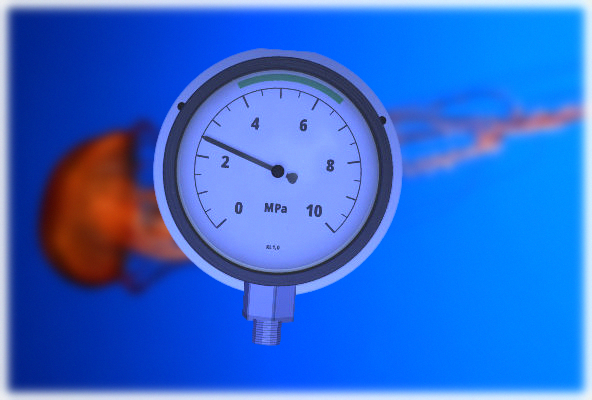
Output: MPa 2.5
